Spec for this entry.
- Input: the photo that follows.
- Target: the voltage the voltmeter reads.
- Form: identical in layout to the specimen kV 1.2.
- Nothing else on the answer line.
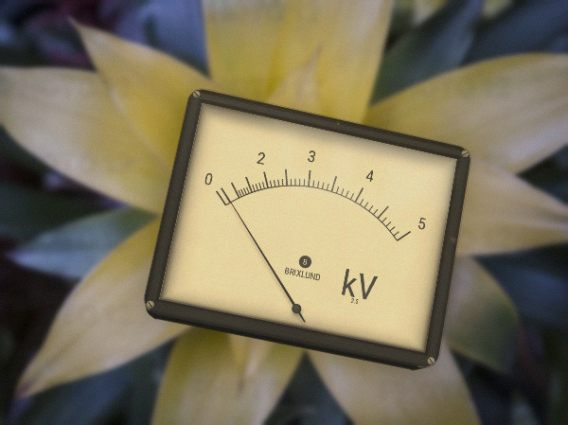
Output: kV 0.5
